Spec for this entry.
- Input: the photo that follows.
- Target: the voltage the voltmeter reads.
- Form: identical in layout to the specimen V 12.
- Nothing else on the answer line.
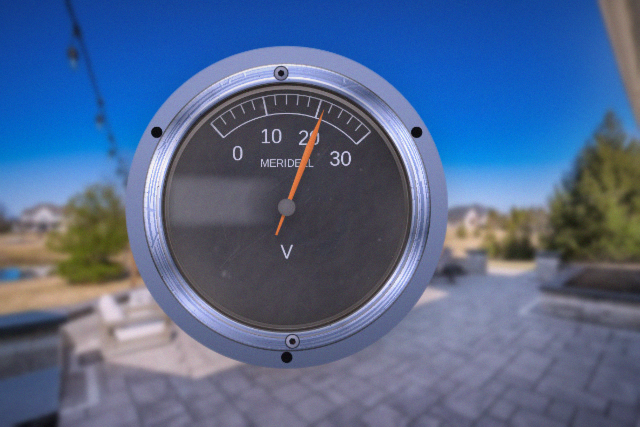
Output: V 21
